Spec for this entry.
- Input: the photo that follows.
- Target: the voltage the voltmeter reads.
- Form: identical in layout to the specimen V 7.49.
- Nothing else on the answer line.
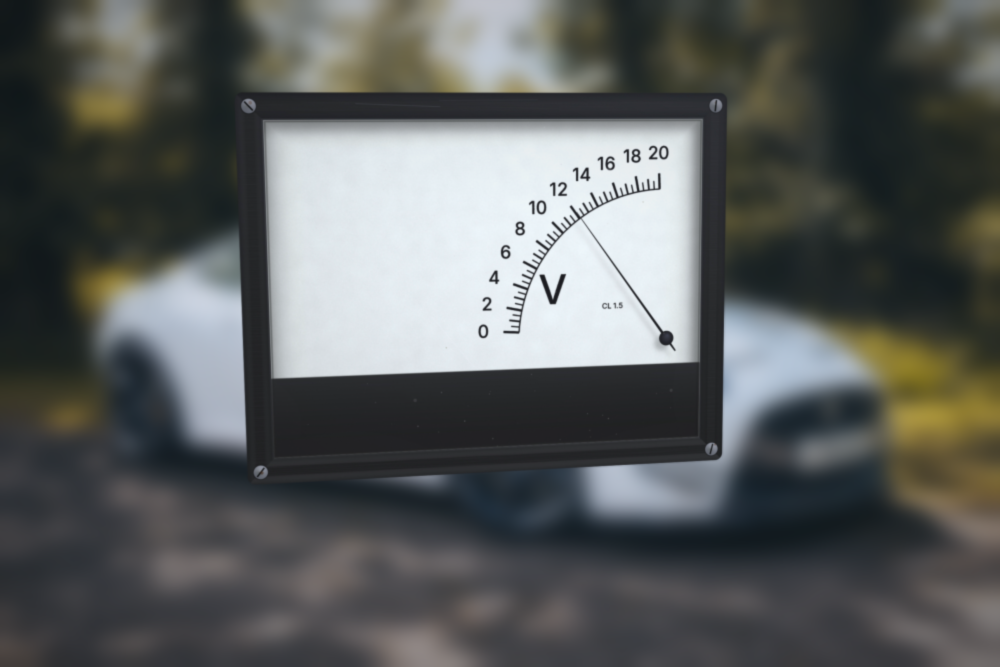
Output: V 12
